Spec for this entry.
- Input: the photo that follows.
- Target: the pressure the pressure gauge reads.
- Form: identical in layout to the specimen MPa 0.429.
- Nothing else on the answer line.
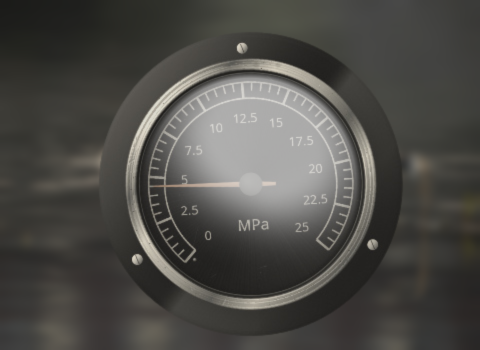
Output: MPa 4.5
